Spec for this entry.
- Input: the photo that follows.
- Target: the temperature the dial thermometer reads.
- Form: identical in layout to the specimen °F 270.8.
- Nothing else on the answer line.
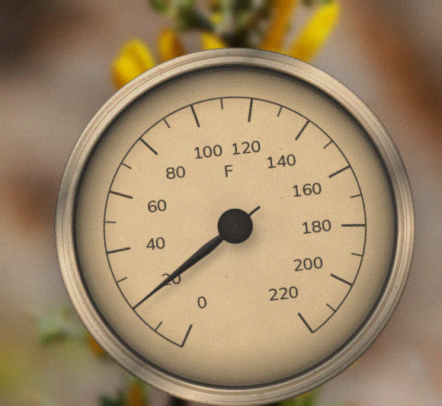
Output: °F 20
